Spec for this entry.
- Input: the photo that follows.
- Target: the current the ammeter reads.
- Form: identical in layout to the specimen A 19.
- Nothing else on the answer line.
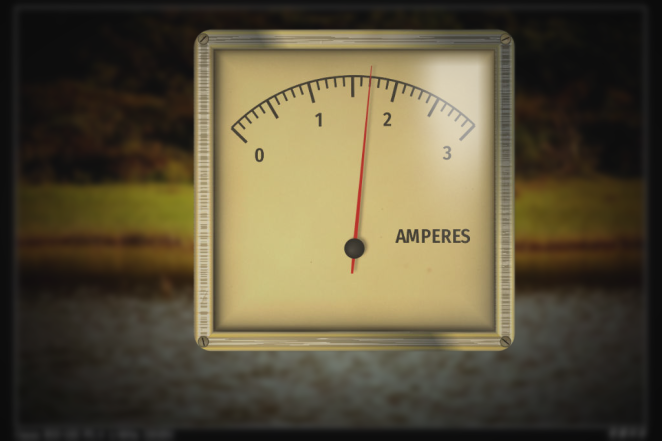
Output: A 1.7
